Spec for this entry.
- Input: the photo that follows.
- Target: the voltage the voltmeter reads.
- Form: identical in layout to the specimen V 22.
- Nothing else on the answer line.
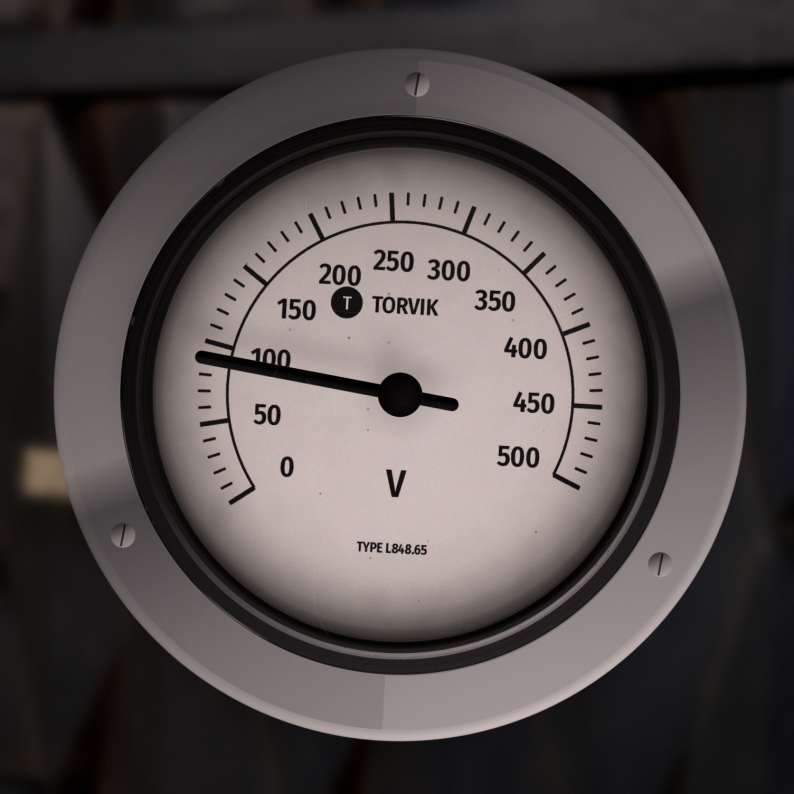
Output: V 90
